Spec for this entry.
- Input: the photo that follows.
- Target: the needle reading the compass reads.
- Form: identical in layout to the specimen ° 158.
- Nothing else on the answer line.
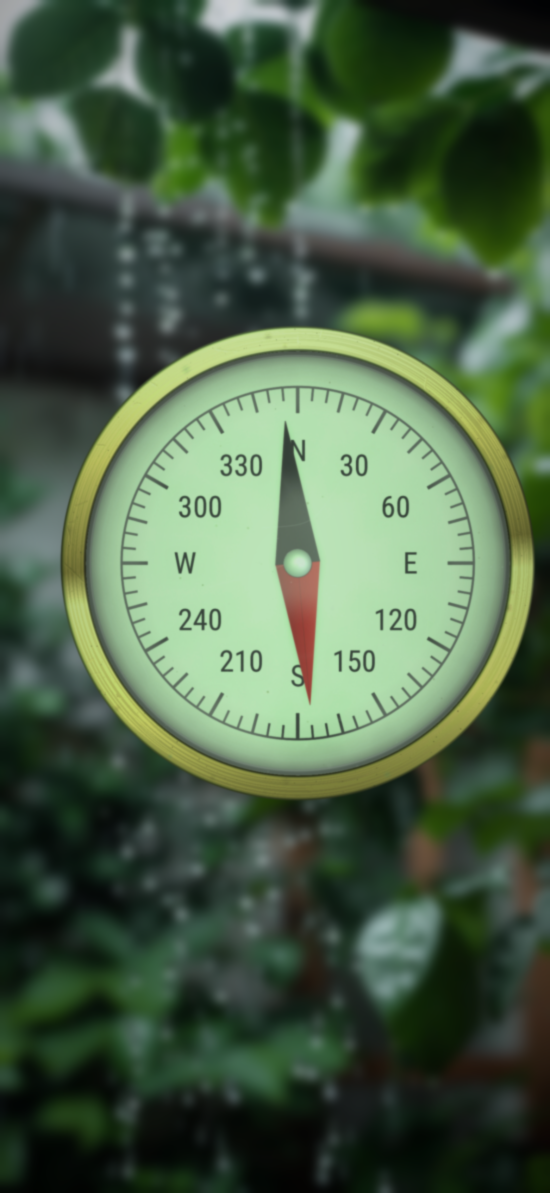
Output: ° 175
